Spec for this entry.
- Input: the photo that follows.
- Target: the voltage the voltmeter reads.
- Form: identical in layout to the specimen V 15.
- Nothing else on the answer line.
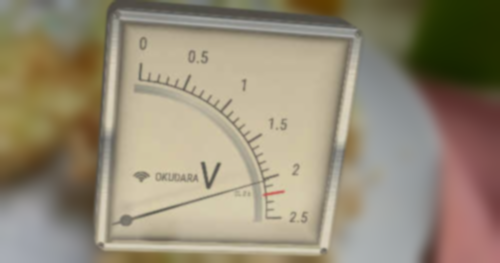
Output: V 2
